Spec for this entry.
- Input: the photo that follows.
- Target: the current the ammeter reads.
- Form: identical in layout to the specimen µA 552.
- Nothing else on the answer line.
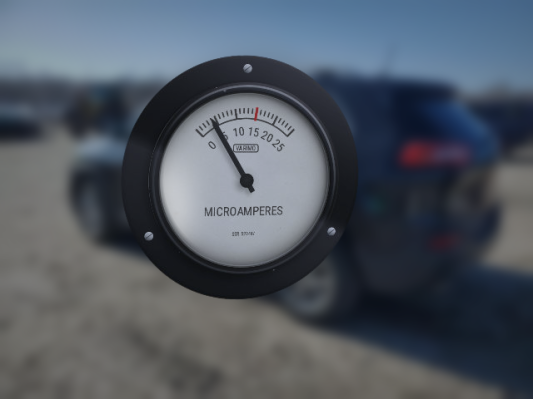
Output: µA 4
